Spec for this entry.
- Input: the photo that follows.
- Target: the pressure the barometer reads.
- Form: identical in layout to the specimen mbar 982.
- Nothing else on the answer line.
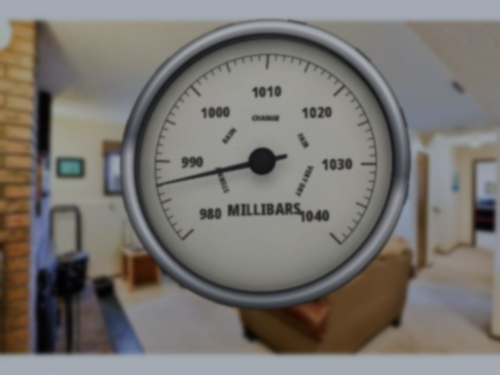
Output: mbar 987
